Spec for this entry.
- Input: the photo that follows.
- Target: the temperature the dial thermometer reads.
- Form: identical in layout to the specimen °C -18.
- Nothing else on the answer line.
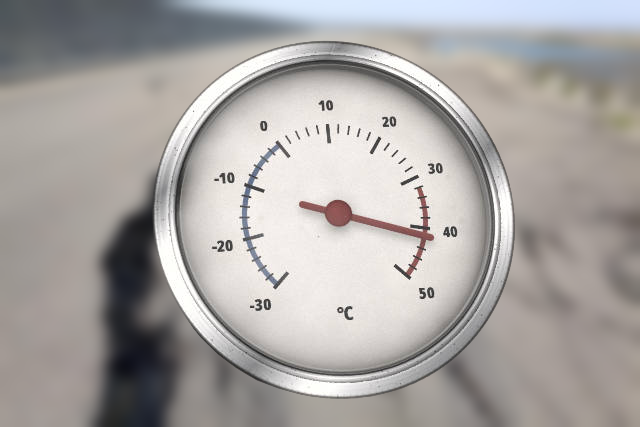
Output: °C 42
